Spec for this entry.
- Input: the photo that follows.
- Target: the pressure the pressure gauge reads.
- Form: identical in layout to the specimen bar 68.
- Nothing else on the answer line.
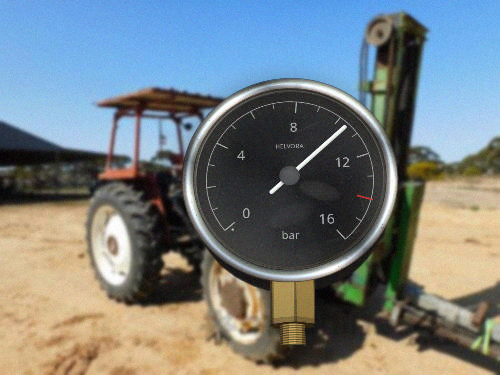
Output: bar 10.5
